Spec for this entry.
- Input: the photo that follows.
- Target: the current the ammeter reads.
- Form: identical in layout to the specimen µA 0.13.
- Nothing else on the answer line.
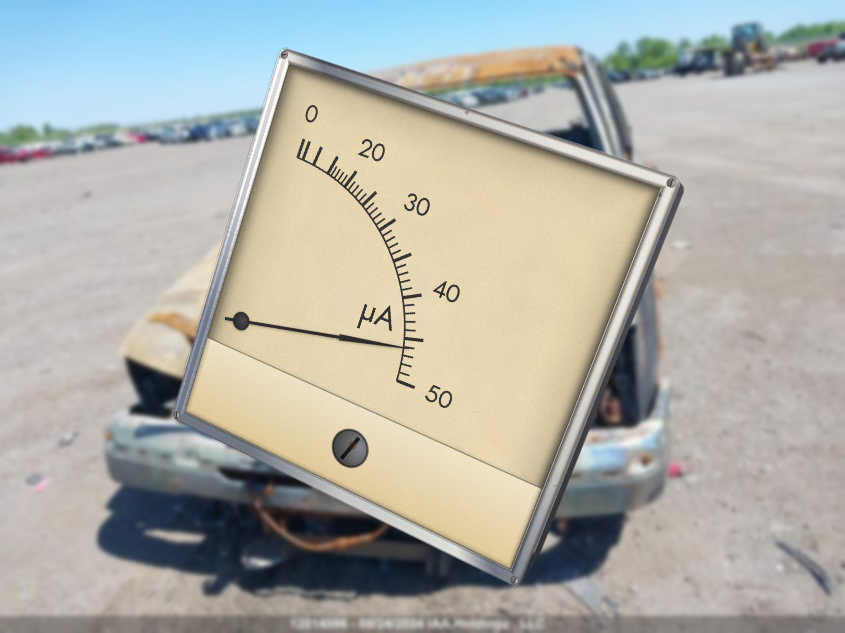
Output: µA 46
